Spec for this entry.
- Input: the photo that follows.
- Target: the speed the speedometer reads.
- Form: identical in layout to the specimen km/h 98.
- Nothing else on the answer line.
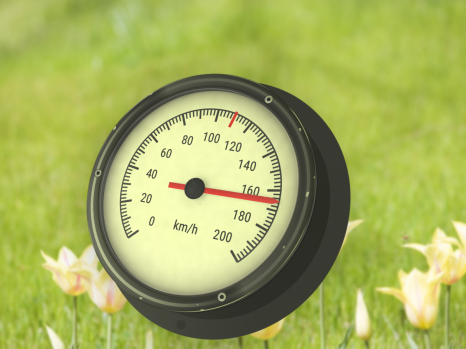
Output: km/h 166
